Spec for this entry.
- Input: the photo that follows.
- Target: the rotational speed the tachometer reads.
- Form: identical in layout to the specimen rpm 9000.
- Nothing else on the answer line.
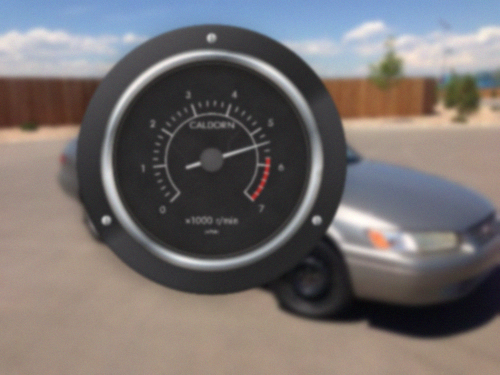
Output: rpm 5400
